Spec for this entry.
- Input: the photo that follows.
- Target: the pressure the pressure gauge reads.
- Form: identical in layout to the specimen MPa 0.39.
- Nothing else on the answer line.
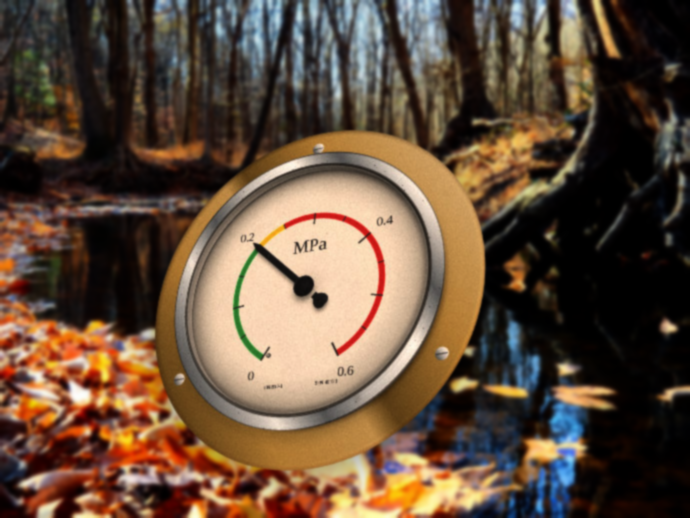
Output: MPa 0.2
